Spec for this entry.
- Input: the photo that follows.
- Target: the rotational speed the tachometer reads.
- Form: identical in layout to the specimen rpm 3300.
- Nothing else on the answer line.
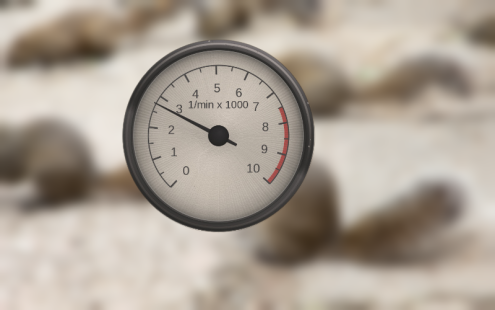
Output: rpm 2750
